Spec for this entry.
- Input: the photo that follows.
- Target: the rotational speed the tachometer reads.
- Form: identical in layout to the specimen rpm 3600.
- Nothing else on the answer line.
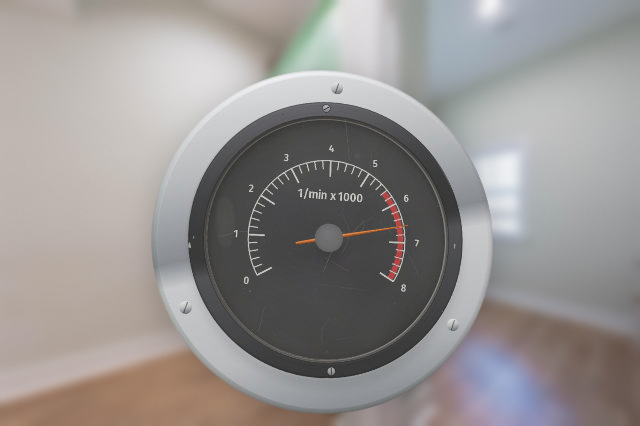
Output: rpm 6600
